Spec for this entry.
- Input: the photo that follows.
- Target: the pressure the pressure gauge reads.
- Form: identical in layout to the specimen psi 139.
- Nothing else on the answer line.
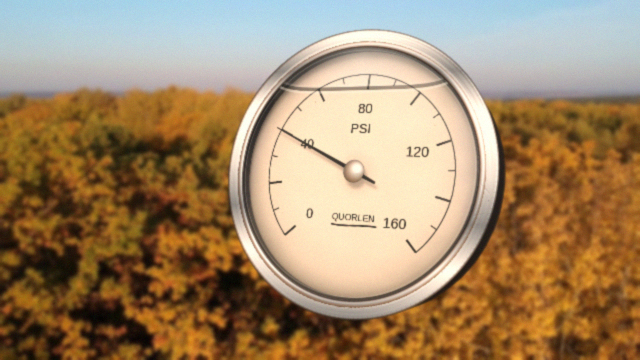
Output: psi 40
